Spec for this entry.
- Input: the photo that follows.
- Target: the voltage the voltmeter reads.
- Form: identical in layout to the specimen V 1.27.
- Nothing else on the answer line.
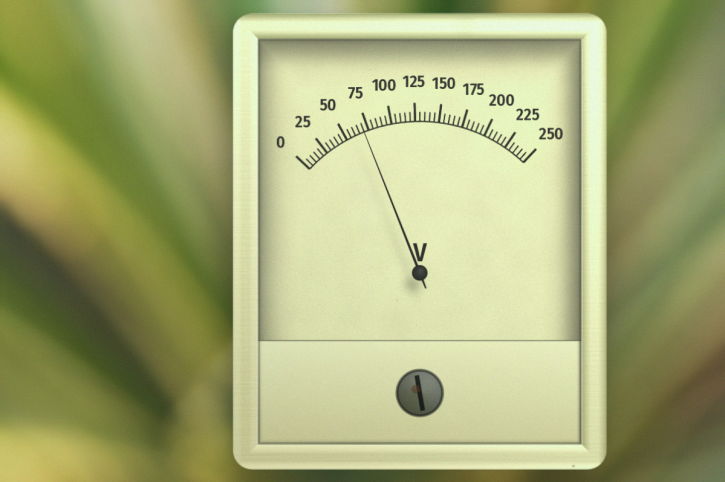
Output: V 70
